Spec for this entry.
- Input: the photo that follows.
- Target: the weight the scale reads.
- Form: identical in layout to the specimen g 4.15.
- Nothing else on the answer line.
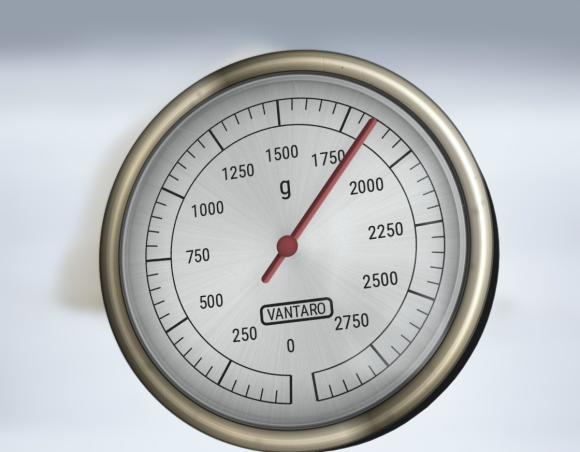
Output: g 1850
